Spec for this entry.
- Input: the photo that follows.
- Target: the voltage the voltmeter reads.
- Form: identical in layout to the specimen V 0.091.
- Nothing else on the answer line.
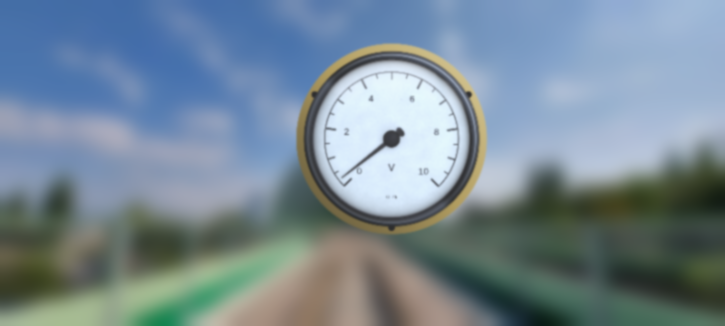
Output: V 0.25
